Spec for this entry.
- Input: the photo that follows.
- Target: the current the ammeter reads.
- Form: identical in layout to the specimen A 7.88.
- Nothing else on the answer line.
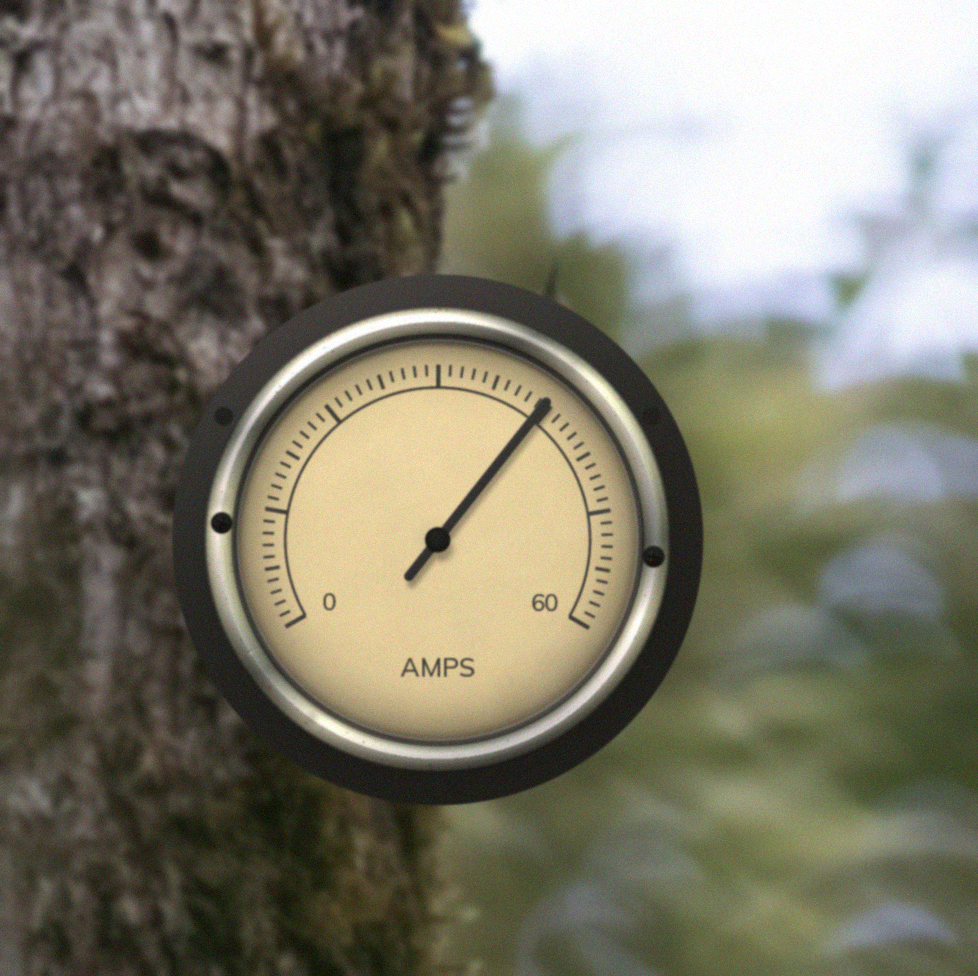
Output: A 39.5
